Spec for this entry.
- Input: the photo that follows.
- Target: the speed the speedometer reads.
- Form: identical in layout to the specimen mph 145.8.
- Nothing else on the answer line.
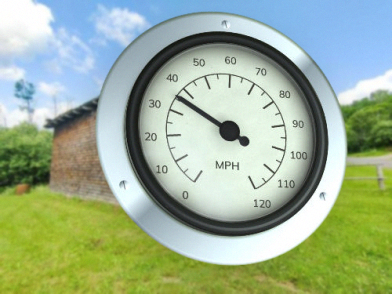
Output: mph 35
